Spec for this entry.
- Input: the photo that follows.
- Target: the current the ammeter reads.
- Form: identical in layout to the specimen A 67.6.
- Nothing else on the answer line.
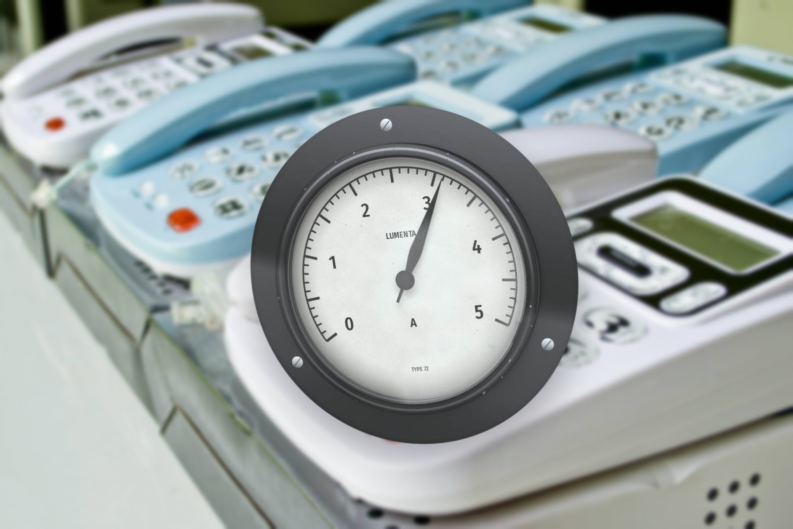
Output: A 3.1
